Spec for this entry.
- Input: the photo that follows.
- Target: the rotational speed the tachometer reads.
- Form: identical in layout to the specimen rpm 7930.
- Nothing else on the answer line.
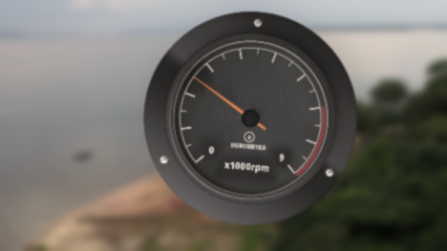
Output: rpm 2500
